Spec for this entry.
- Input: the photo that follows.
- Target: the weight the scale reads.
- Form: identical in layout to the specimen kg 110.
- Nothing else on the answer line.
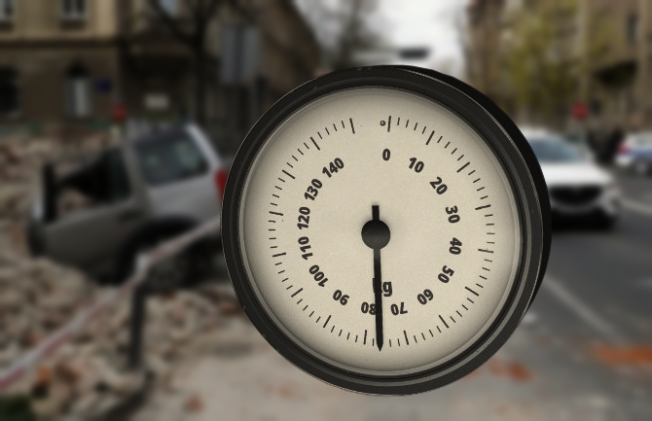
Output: kg 76
